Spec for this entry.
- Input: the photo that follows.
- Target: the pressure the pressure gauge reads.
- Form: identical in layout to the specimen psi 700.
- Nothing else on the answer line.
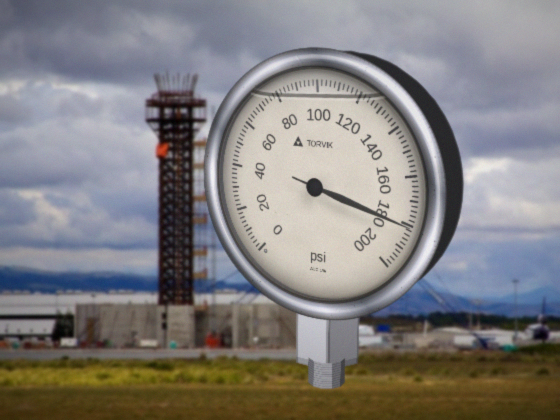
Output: psi 180
